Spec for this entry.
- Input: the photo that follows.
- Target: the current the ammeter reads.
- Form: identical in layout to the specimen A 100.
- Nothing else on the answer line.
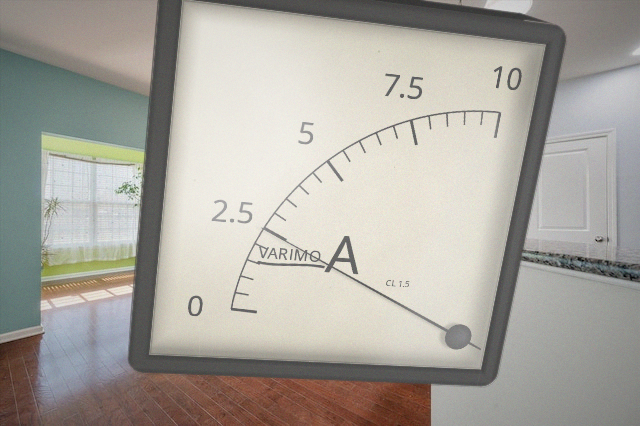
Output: A 2.5
